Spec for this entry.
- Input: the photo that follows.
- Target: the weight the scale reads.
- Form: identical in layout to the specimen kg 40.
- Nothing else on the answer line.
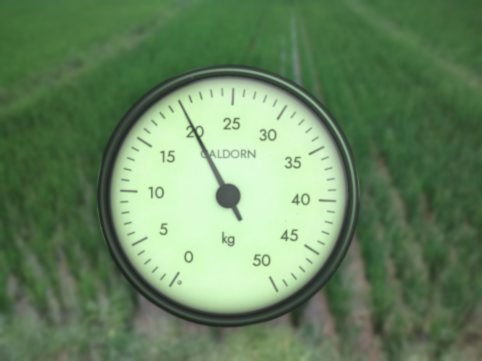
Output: kg 20
